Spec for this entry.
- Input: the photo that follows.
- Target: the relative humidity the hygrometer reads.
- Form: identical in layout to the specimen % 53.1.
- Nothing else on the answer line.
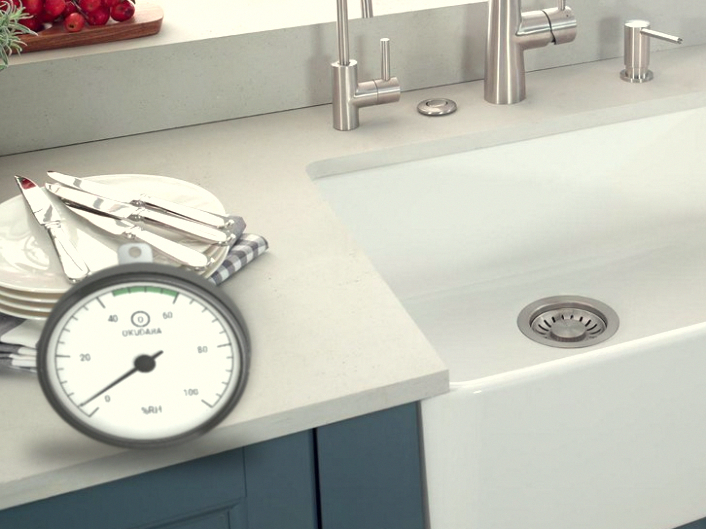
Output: % 4
